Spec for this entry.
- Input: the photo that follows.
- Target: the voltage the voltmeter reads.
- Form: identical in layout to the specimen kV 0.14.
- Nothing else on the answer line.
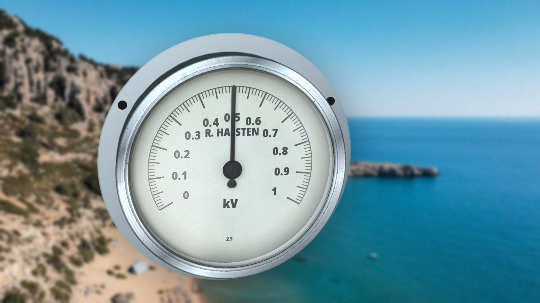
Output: kV 0.5
